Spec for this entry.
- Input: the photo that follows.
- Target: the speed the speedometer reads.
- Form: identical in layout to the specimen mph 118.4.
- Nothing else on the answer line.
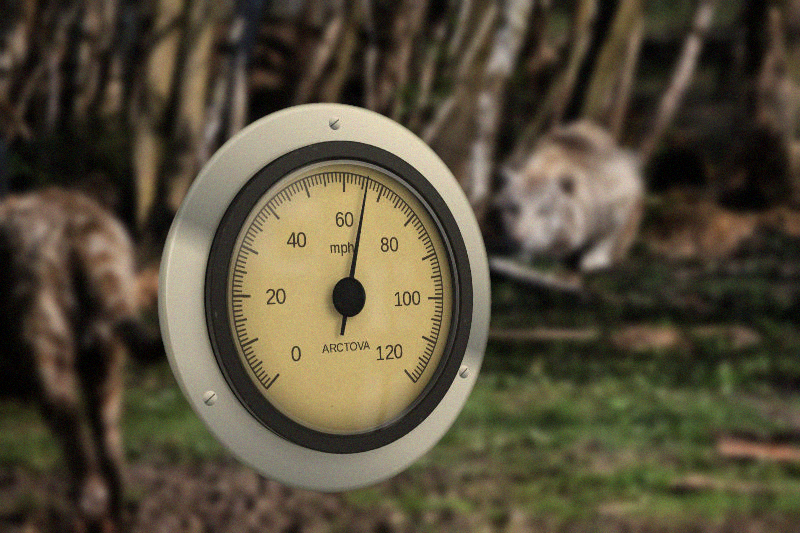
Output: mph 65
